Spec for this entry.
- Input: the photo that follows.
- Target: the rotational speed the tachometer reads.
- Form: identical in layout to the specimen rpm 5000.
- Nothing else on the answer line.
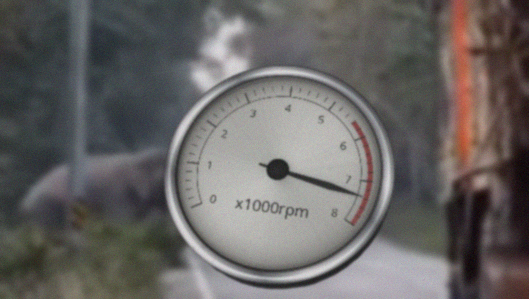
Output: rpm 7400
